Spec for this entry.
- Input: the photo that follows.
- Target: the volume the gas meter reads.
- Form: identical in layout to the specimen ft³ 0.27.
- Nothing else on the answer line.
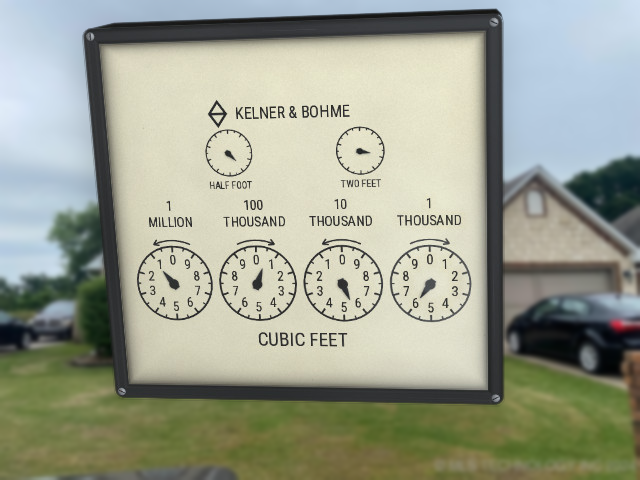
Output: ft³ 105600
